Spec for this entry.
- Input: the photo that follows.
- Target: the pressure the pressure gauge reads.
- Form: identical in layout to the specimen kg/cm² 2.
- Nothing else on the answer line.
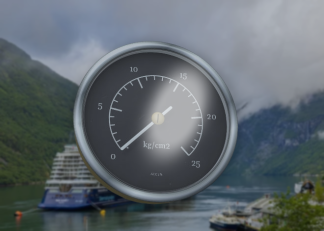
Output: kg/cm² 0
